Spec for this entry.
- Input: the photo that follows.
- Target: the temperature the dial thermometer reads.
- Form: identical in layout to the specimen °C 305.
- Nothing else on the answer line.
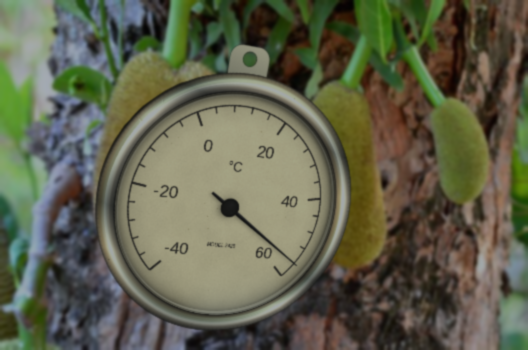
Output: °C 56
